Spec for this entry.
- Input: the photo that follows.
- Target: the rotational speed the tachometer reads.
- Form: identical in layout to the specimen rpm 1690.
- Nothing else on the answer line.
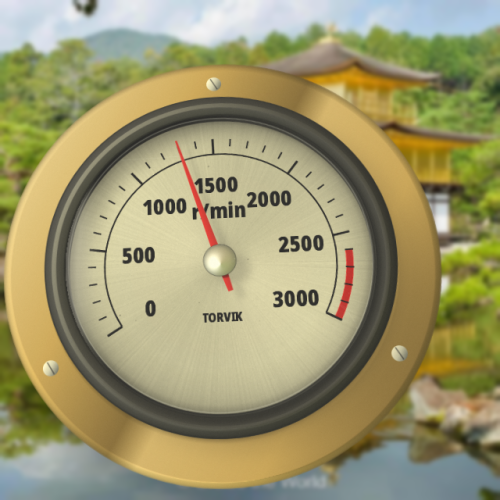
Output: rpm 1300
